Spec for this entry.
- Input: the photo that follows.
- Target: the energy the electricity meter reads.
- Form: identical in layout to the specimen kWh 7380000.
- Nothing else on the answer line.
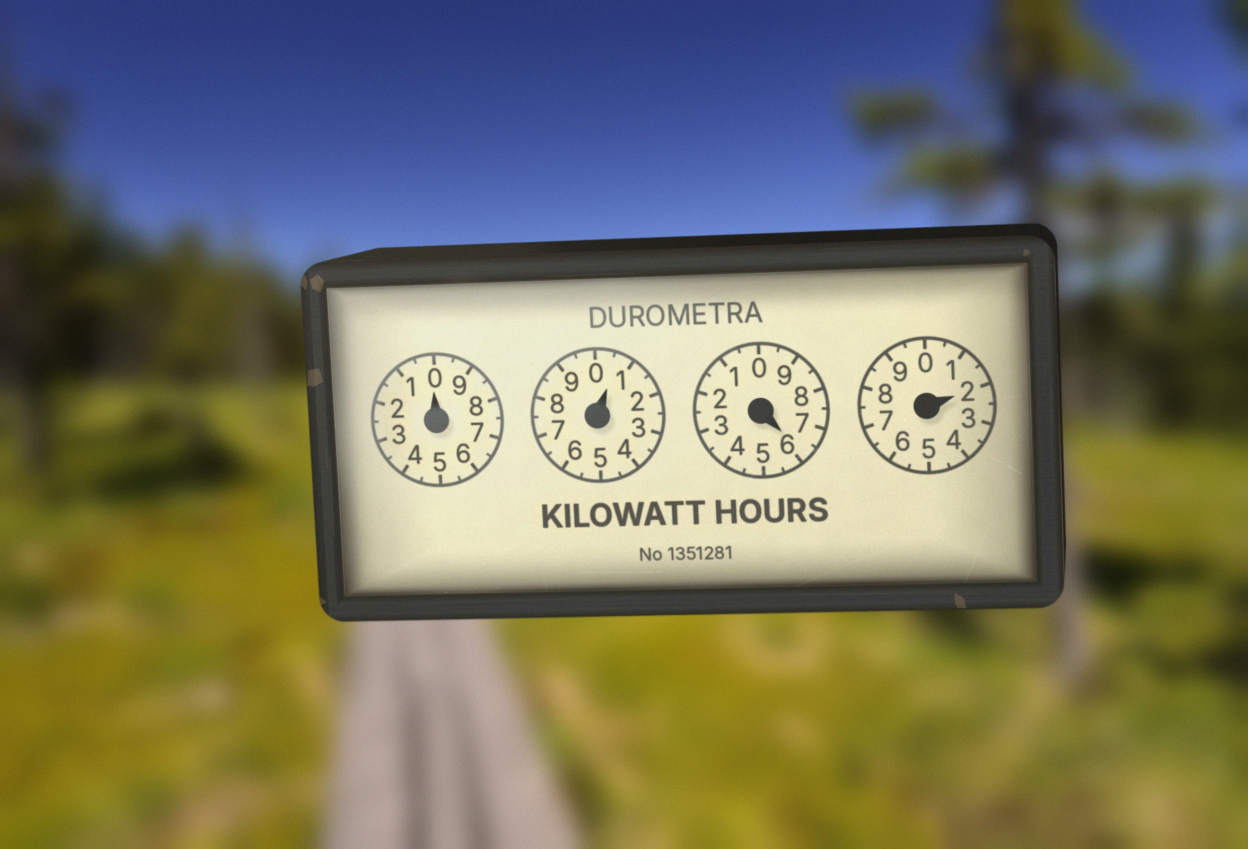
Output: kWh 62
